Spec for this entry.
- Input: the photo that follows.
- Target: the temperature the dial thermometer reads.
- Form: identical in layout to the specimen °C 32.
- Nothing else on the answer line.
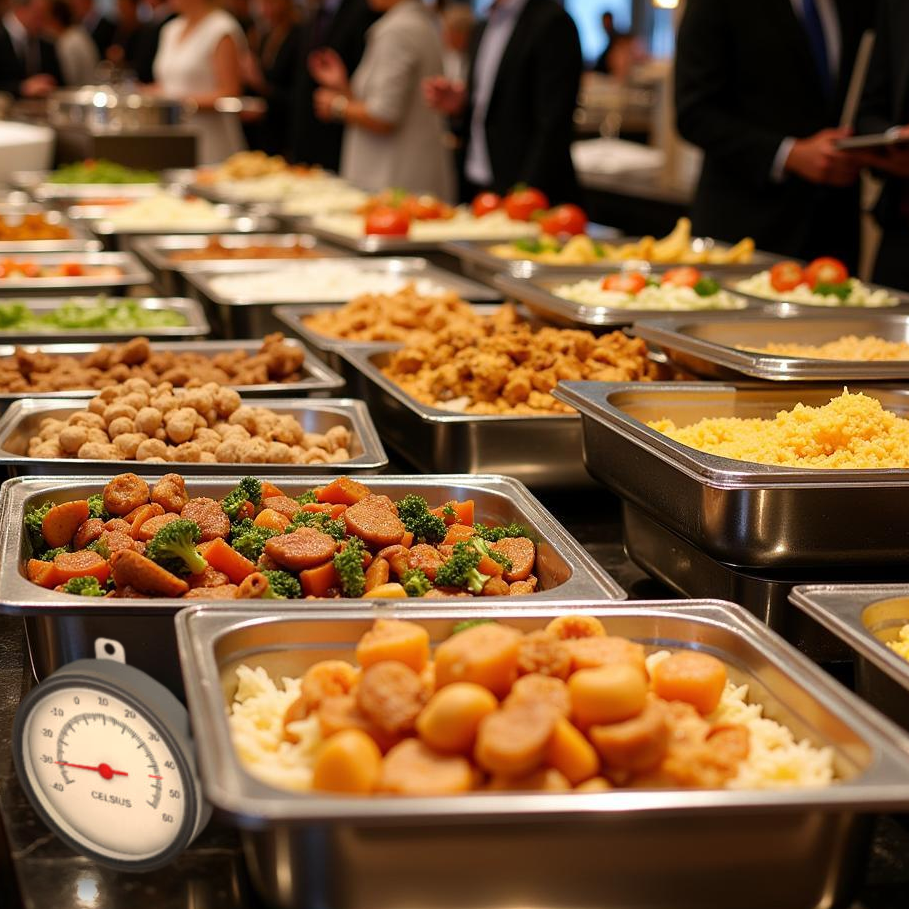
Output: °C -30
